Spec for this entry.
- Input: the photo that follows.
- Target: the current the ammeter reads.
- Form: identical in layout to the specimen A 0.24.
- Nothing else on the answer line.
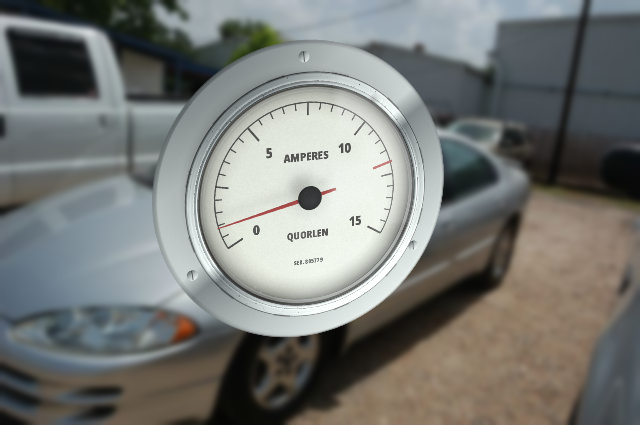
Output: A 1
